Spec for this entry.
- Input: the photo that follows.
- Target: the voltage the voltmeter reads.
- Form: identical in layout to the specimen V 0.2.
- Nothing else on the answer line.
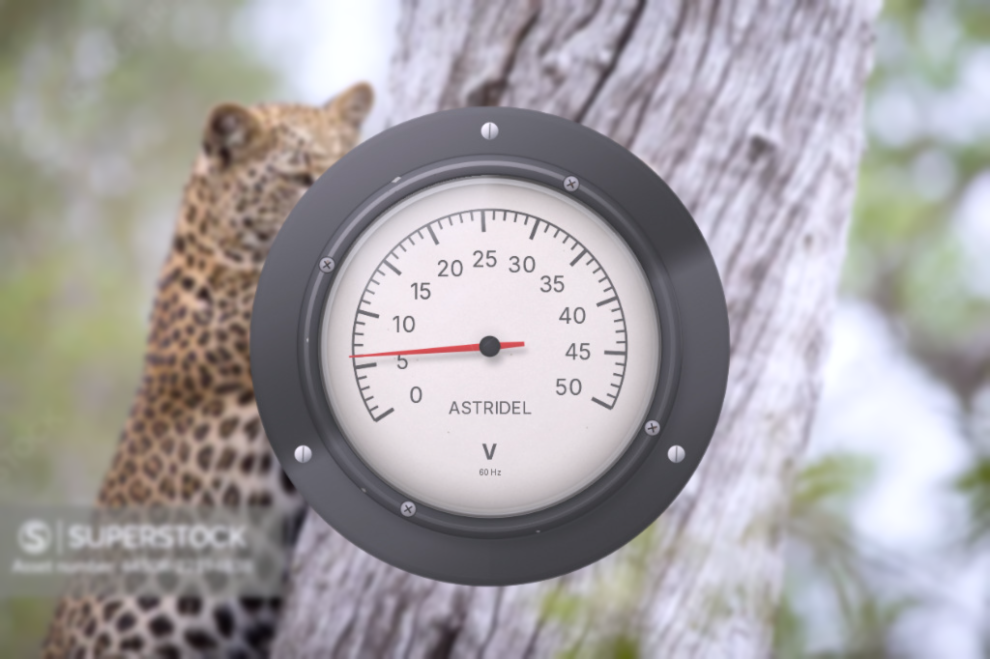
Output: V 6
